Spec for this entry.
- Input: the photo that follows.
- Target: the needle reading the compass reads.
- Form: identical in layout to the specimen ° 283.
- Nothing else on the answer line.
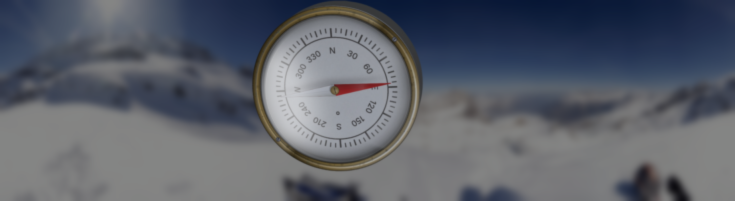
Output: ° 85
